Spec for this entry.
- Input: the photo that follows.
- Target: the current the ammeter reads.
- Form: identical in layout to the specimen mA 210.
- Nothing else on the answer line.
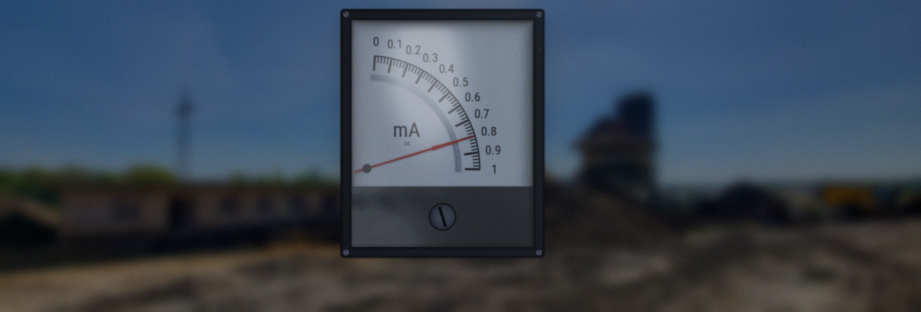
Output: mA 0.8
